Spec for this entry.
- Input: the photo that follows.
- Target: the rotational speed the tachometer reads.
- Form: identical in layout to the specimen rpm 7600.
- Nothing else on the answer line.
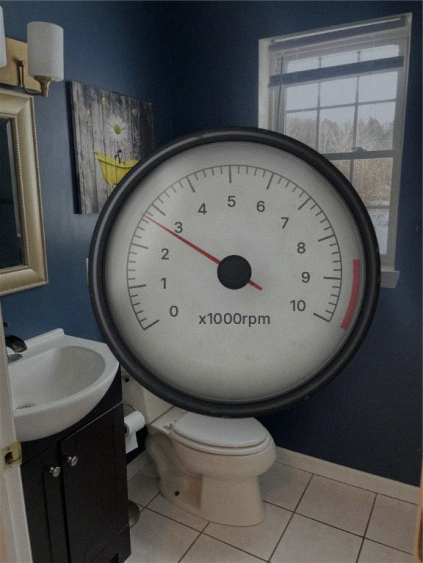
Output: rpm 2700
